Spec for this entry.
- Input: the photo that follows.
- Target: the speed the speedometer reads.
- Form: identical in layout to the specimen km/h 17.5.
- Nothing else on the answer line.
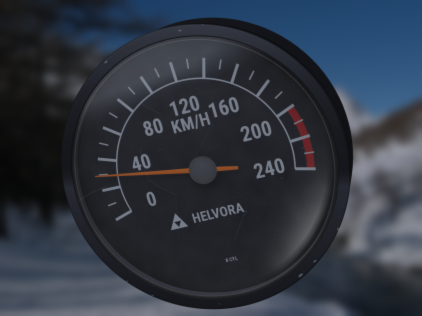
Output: km/h 30
